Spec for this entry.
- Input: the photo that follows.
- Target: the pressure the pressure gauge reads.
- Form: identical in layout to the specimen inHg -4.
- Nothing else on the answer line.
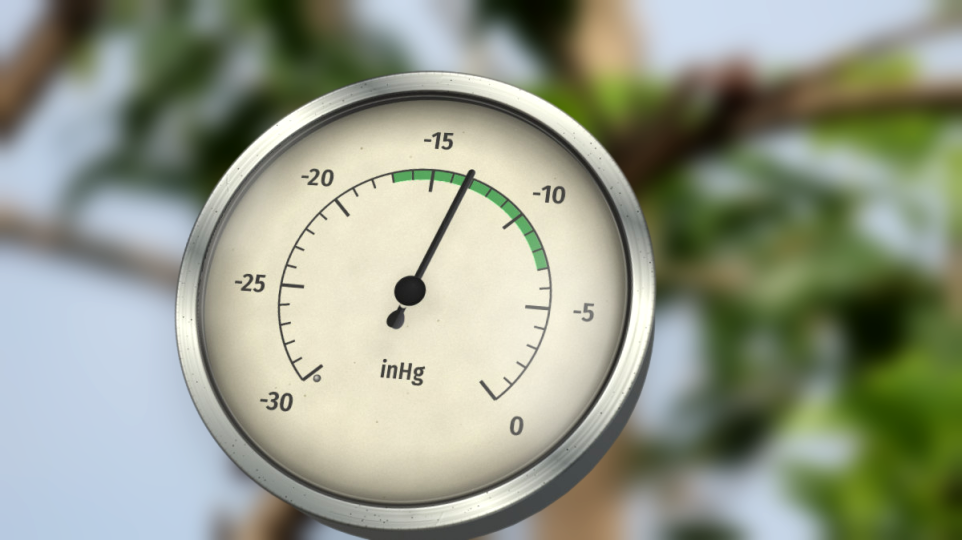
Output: inHg -13
